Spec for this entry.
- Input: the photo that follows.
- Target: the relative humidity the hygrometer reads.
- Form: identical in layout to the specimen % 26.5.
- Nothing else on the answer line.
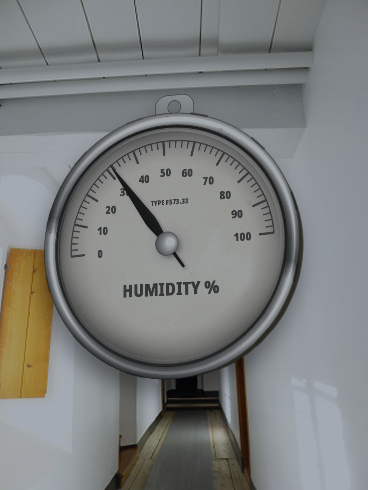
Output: % 32
